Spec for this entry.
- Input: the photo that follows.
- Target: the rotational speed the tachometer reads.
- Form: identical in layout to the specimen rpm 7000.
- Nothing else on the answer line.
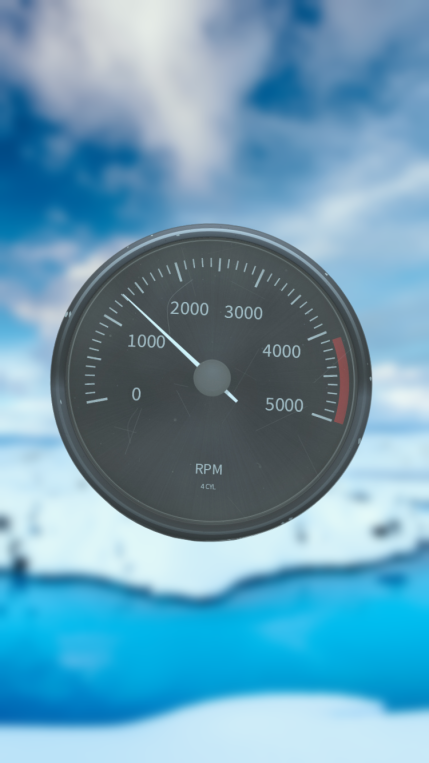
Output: rpm 1300
